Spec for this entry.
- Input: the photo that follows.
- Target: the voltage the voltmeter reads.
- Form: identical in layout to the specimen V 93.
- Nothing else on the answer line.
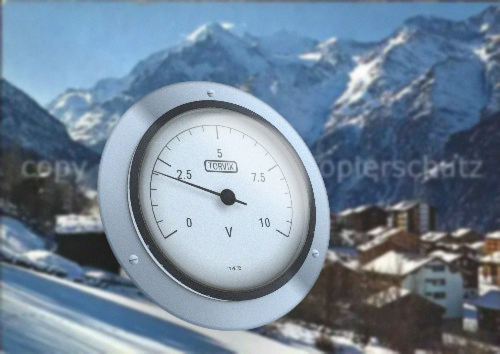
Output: V 2
